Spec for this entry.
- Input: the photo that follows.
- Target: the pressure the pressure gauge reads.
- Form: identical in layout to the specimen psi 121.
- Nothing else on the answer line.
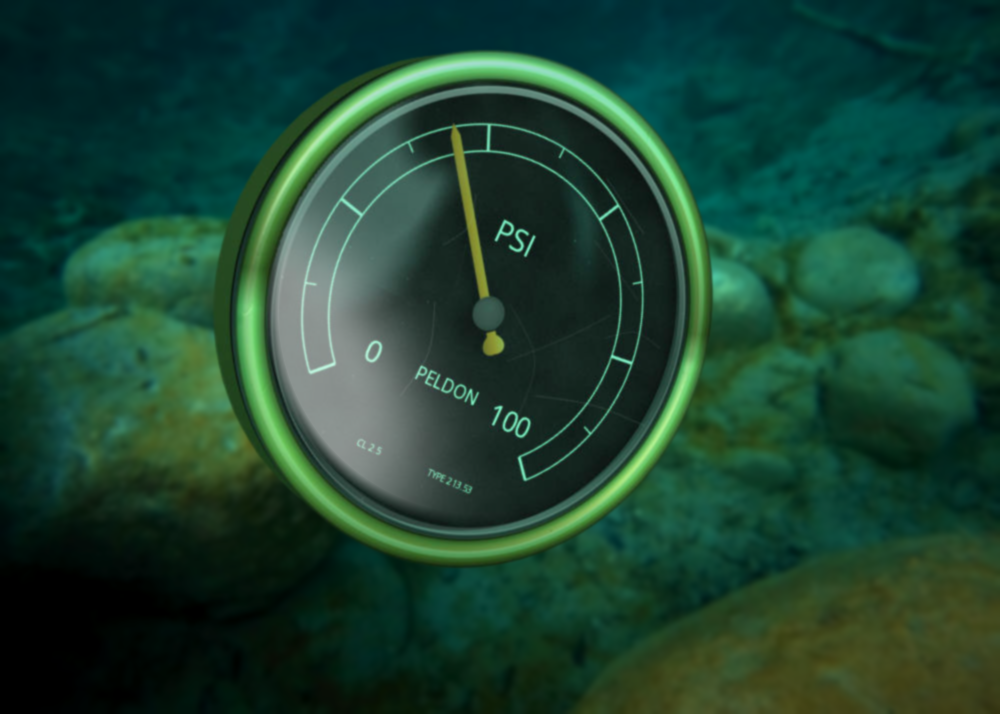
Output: psi 35
